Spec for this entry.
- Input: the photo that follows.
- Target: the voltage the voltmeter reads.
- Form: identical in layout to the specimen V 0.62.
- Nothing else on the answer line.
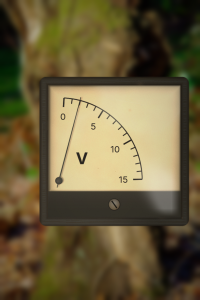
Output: V 2
